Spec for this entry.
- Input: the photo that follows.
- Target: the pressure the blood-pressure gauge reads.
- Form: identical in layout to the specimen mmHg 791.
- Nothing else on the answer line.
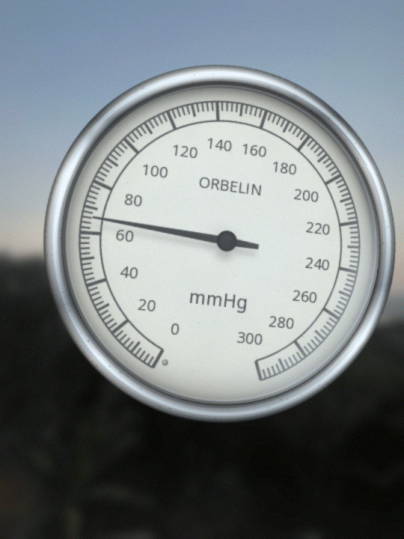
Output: mmHg 66
